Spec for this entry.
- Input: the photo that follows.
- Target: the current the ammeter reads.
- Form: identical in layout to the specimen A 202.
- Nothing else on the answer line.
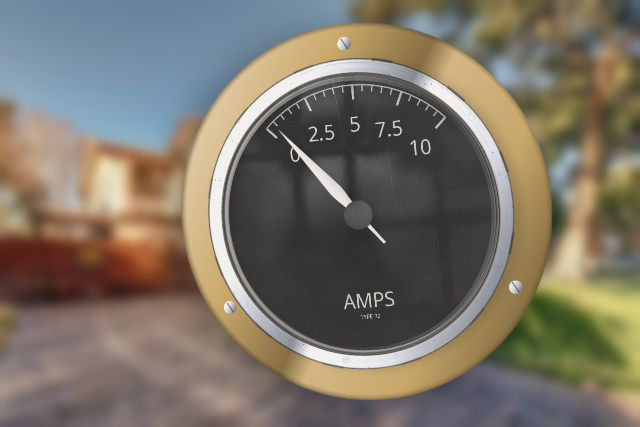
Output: A 0.5
